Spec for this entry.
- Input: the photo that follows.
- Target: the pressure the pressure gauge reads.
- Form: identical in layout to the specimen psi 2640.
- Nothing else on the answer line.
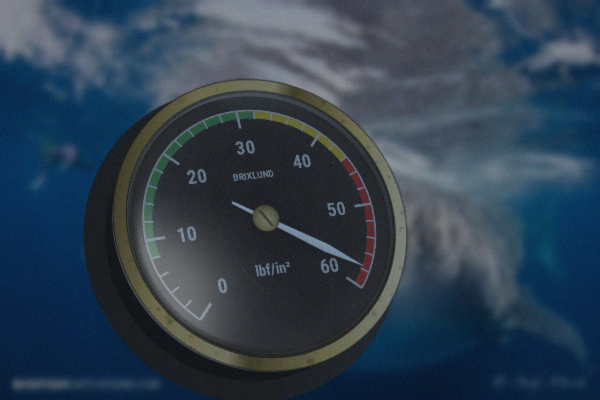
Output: psi 58
